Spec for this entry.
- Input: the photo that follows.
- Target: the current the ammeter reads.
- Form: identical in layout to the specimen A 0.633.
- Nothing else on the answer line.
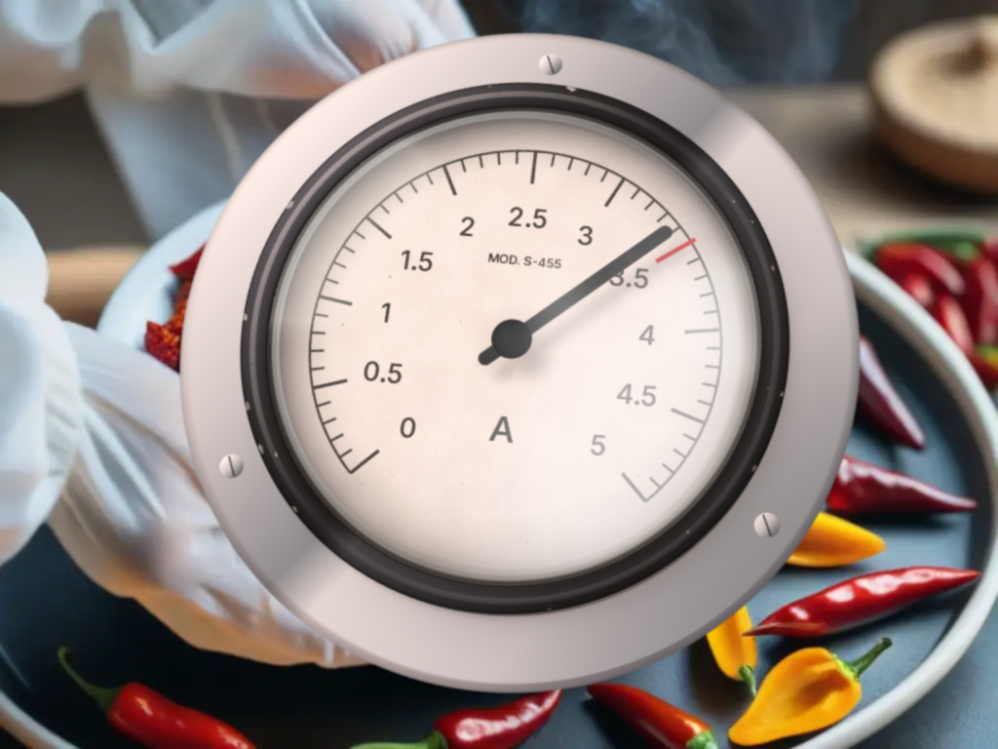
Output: A 3.4
